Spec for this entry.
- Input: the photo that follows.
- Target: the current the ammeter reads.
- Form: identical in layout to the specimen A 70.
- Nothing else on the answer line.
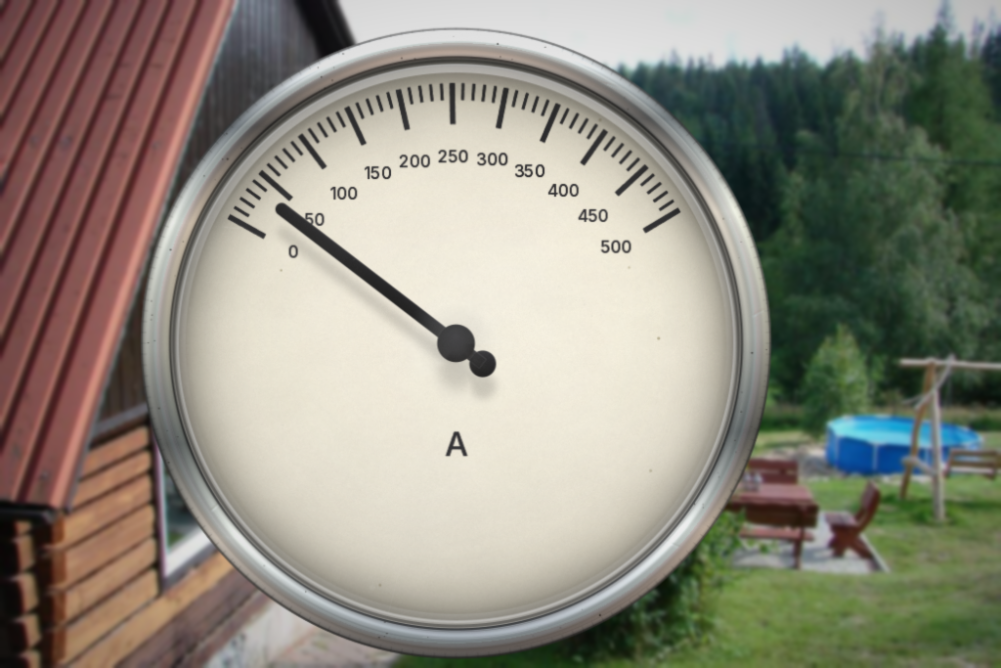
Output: A 35
